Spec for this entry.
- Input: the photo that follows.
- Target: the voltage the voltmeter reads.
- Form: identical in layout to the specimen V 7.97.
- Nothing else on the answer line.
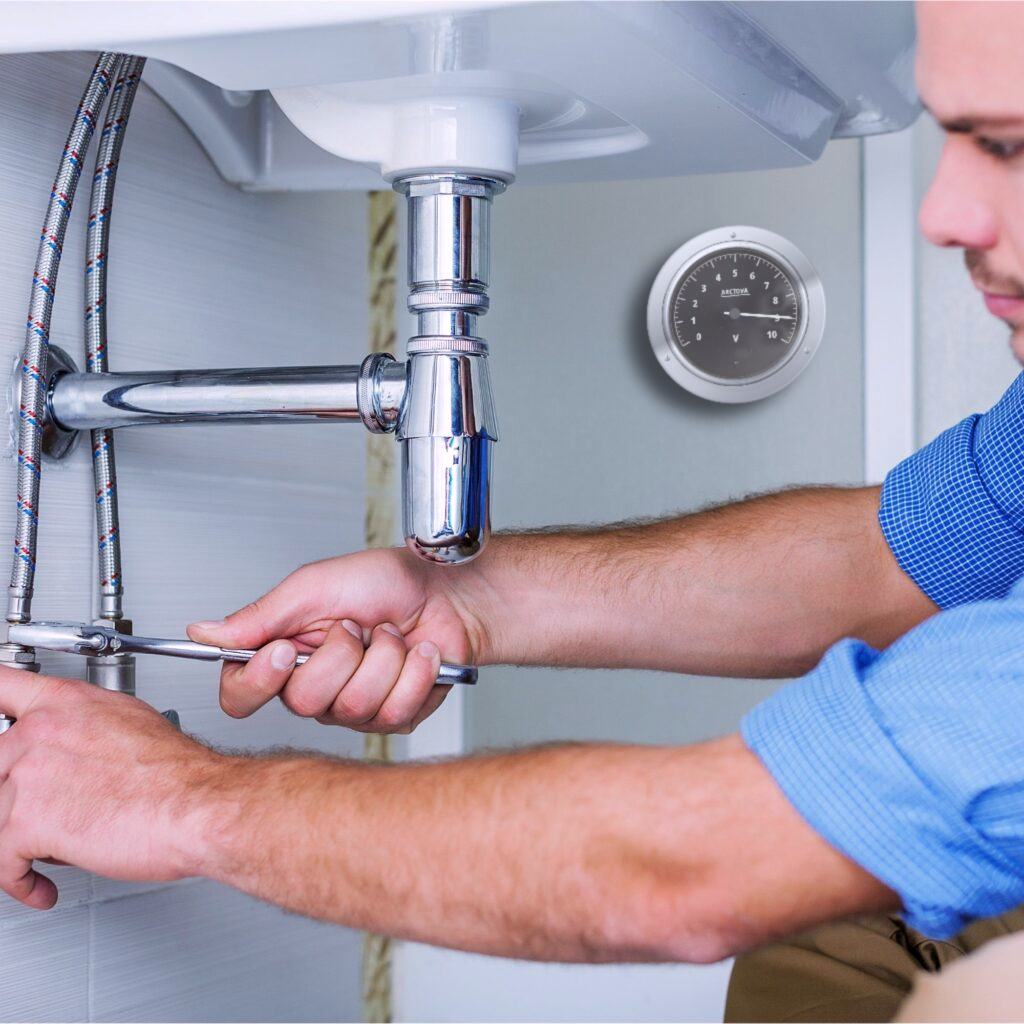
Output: V 9
